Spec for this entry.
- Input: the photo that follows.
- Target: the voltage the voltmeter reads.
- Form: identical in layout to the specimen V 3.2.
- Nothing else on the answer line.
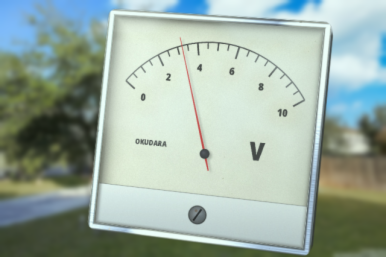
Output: V 3.25
